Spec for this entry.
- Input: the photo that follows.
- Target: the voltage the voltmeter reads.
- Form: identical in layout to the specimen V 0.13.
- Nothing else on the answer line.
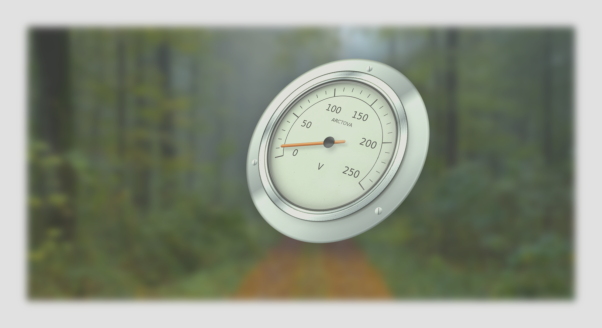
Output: V 10
